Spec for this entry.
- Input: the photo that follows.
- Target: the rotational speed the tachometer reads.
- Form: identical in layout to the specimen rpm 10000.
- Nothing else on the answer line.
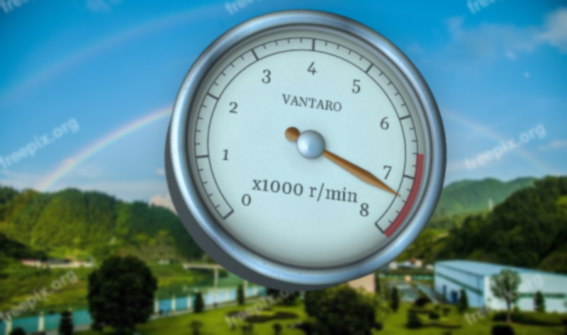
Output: rpm 7400
